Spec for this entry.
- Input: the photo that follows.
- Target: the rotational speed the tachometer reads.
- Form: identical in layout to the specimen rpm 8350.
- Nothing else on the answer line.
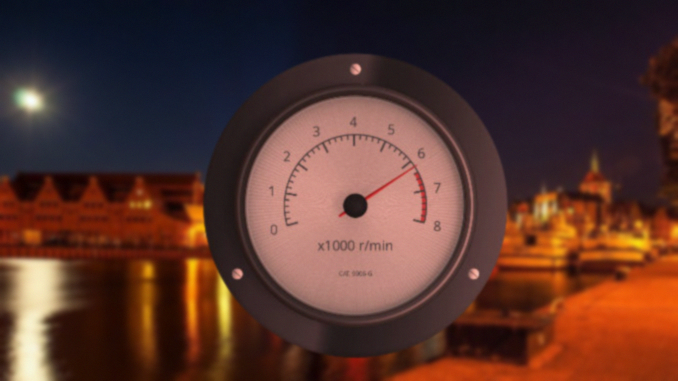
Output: rpm 6200
